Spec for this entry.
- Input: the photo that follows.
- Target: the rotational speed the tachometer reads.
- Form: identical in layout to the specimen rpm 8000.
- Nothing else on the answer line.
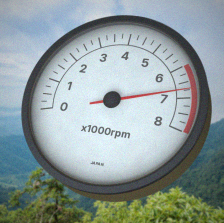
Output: rpm 6750
